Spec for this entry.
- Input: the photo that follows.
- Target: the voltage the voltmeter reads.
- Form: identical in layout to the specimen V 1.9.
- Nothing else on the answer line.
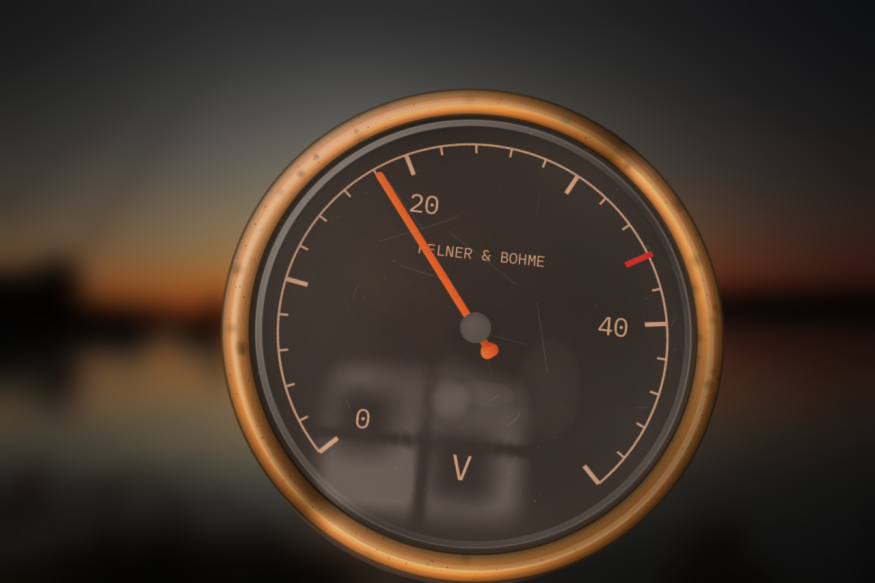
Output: V 18
